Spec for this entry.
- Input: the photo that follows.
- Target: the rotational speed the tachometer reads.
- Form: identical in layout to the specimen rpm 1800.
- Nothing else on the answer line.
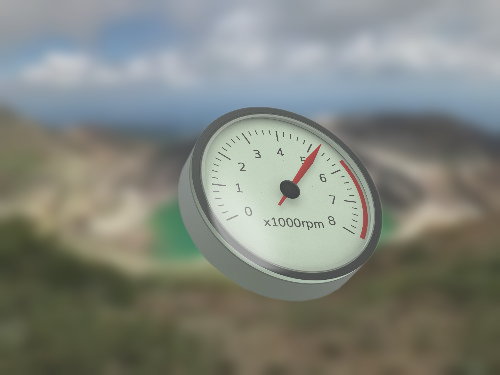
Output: rpm 5200
